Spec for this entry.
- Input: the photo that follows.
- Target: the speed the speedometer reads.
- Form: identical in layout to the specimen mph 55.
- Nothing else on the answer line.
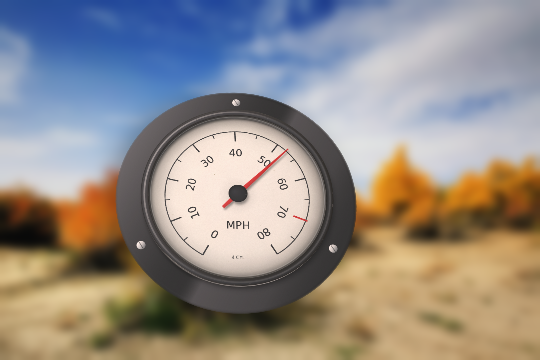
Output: mph 52.5
